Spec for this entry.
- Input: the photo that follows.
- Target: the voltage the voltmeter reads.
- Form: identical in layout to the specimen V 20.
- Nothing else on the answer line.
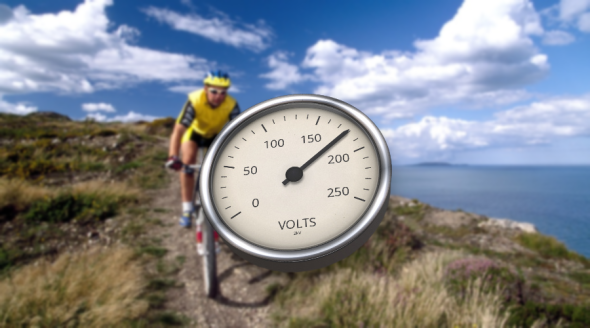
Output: V 180
